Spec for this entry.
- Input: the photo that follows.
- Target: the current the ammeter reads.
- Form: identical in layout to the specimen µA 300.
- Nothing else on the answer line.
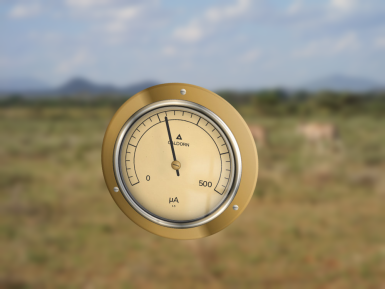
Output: µA 220
